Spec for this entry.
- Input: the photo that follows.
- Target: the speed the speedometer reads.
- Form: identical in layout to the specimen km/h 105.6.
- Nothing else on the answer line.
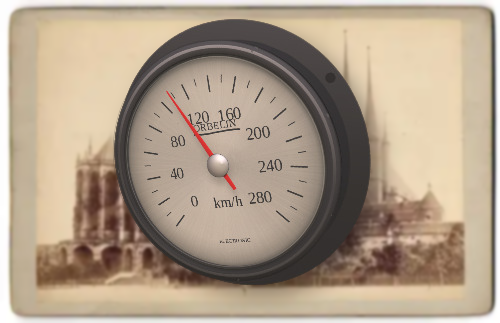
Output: km/h 110
